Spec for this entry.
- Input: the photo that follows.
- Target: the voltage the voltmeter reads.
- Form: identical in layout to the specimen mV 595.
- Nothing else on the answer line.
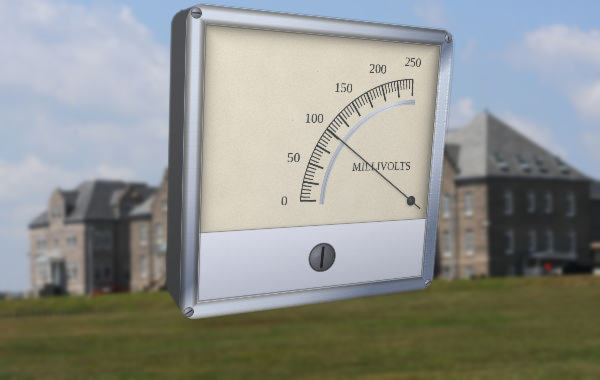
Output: mV 100
